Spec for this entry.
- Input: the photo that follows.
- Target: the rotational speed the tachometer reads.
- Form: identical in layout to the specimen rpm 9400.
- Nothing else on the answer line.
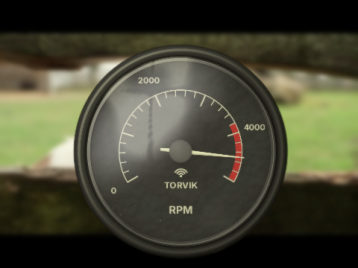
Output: rpm 4500
